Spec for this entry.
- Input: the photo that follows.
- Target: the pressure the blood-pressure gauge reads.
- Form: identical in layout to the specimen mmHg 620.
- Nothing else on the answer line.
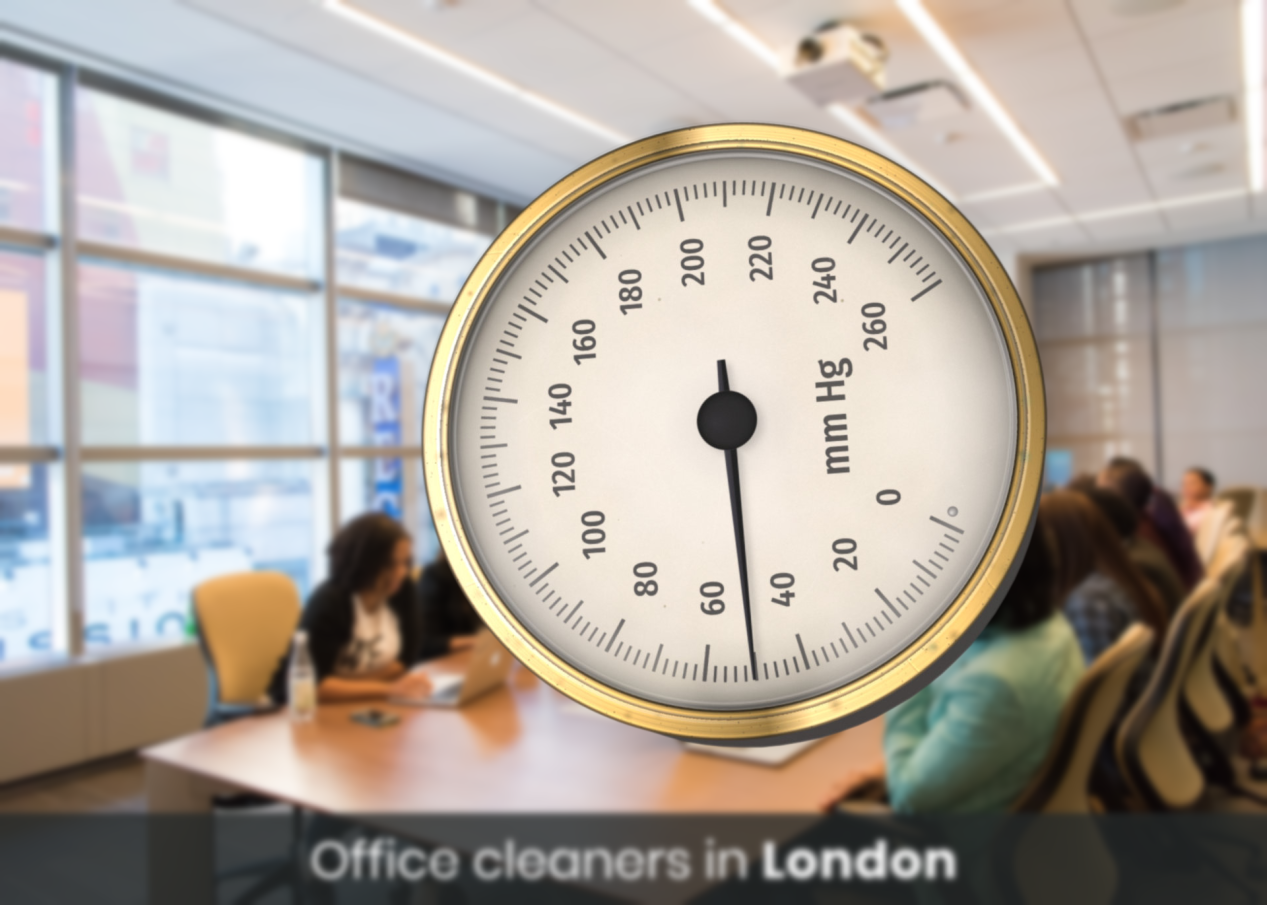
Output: mmHg 50
